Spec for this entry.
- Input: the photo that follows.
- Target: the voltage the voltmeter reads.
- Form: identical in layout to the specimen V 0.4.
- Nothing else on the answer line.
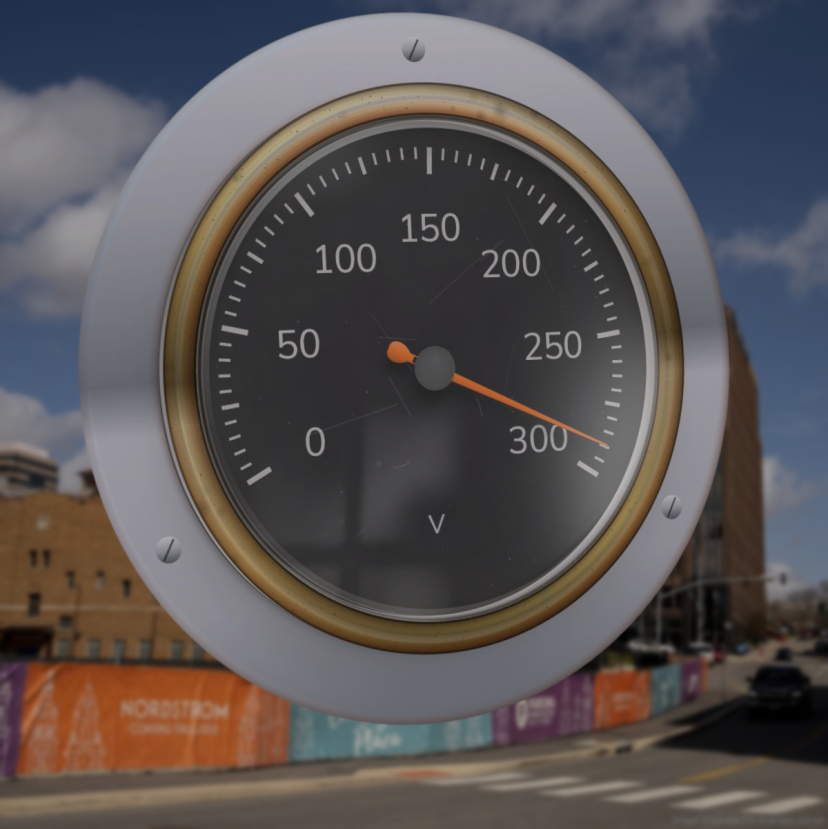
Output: V 290
